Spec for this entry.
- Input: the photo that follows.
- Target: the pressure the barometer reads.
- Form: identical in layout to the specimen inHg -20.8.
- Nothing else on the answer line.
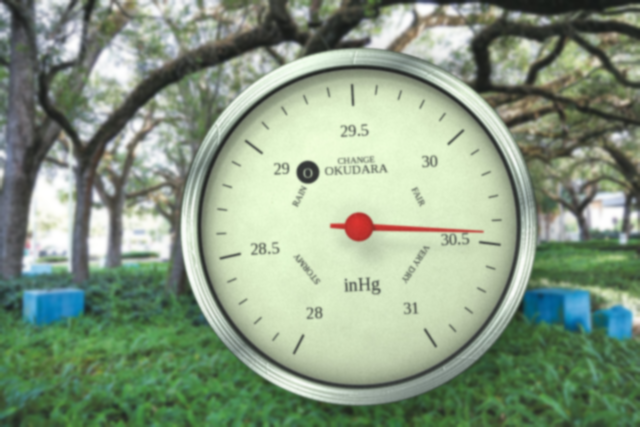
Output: inHg 30.45
